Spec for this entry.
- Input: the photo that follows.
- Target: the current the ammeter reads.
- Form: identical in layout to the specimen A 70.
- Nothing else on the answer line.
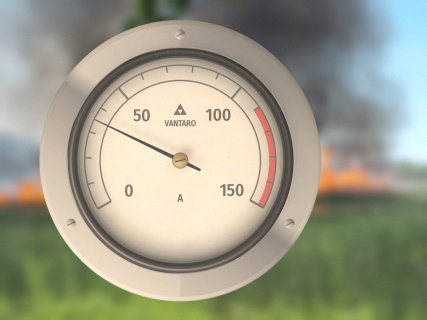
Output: A 35
